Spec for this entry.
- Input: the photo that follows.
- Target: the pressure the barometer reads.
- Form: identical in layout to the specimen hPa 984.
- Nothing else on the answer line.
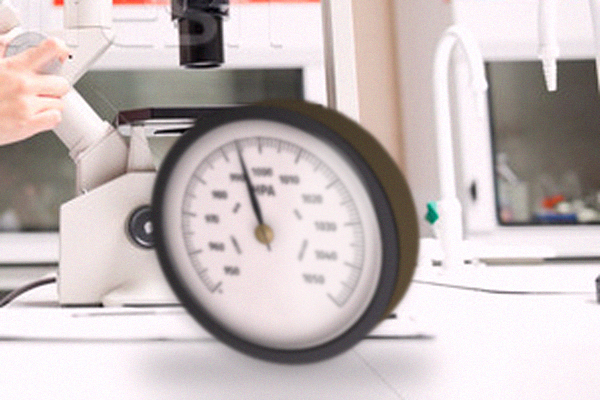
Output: hPa 995
